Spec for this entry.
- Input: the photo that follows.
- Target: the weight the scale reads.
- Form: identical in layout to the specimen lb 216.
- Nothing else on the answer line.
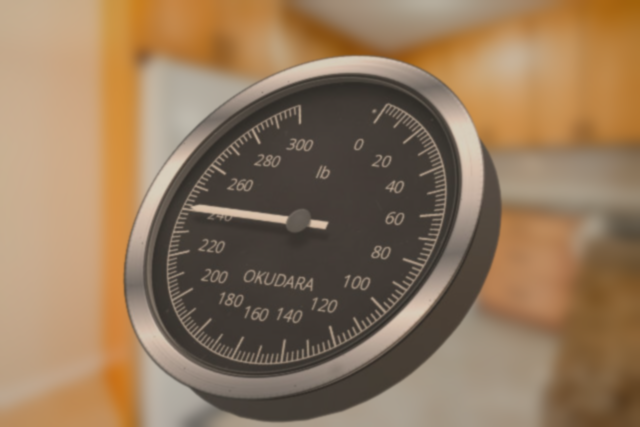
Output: lb 240
